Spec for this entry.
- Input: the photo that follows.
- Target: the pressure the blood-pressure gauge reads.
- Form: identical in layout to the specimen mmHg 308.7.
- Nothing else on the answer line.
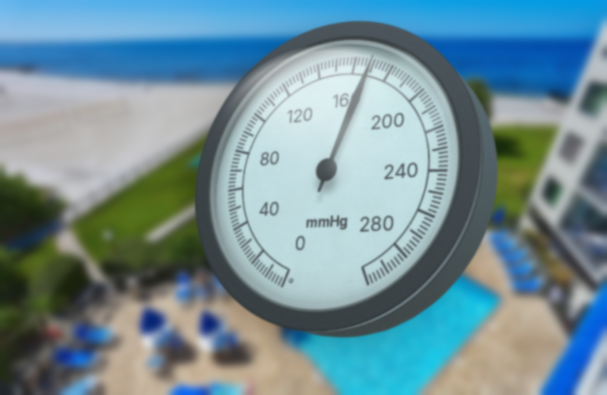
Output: mmHg 170
